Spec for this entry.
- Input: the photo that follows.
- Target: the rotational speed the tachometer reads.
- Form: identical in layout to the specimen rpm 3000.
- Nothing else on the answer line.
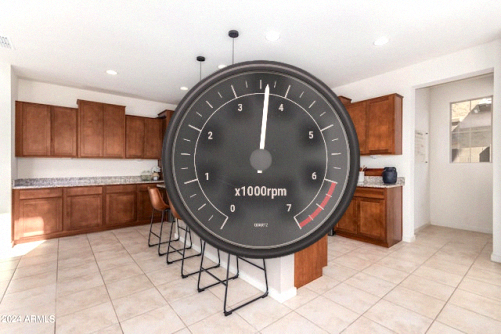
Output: rpm 3625
